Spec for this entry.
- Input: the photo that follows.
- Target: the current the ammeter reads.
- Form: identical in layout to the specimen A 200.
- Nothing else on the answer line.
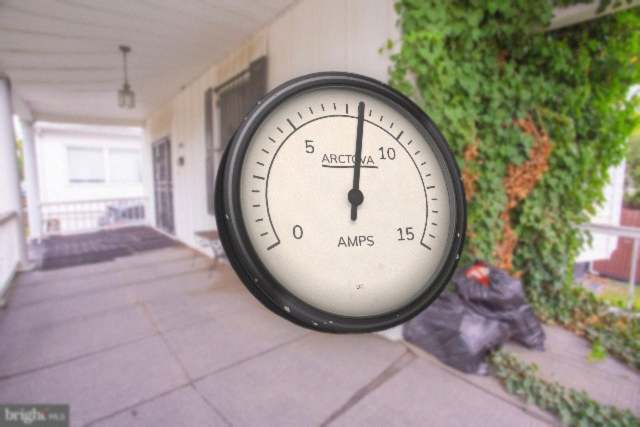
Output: A 8
